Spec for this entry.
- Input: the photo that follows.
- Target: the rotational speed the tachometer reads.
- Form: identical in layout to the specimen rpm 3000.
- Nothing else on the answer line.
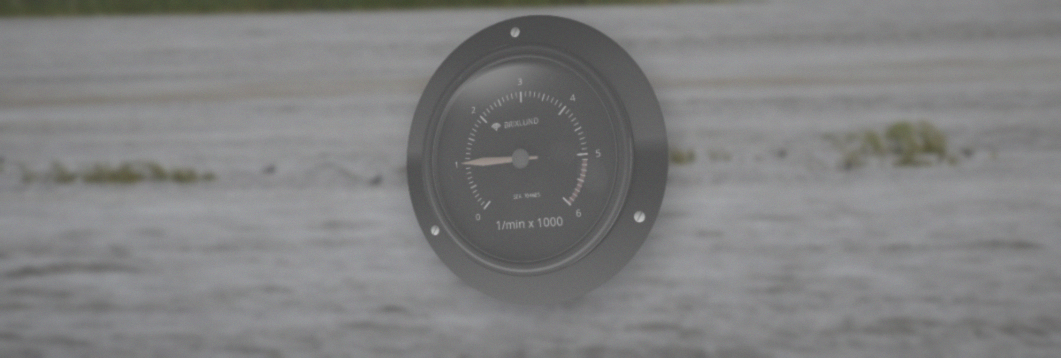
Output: rpm 1000
